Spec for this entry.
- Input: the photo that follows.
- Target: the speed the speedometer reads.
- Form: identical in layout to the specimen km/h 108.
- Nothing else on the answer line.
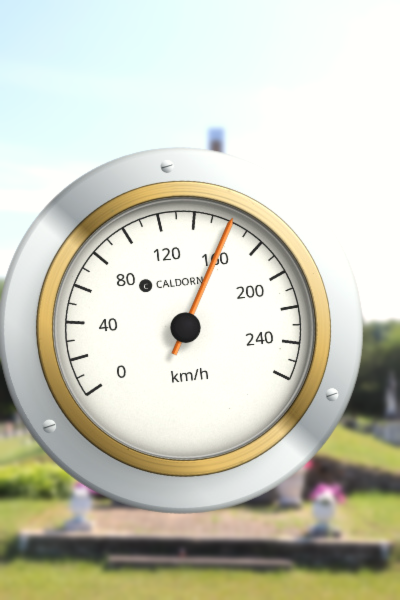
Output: km/h 160
